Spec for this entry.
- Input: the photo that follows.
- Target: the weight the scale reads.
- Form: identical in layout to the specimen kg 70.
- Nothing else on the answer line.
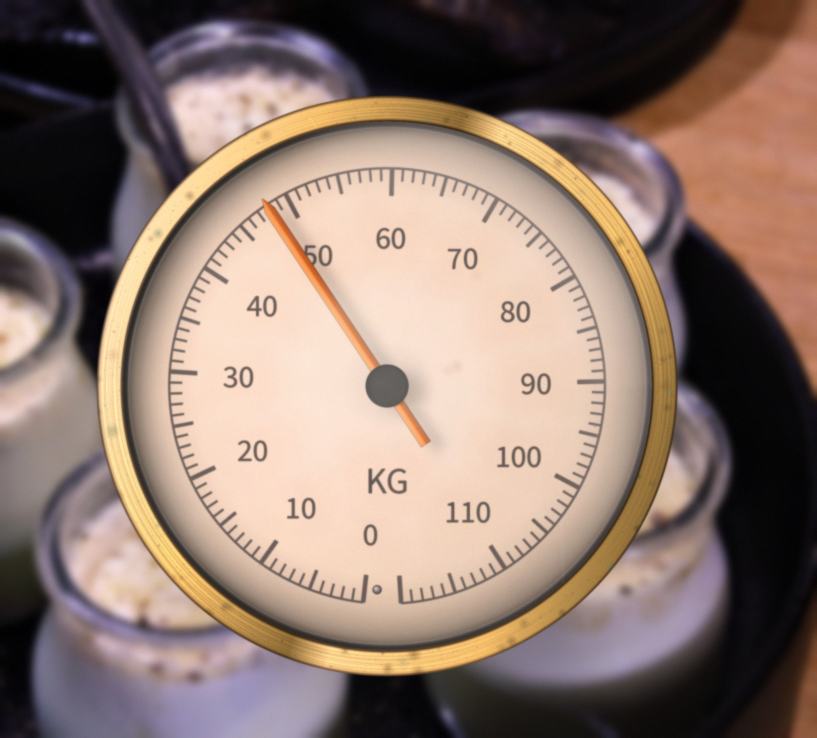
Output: kg 48
